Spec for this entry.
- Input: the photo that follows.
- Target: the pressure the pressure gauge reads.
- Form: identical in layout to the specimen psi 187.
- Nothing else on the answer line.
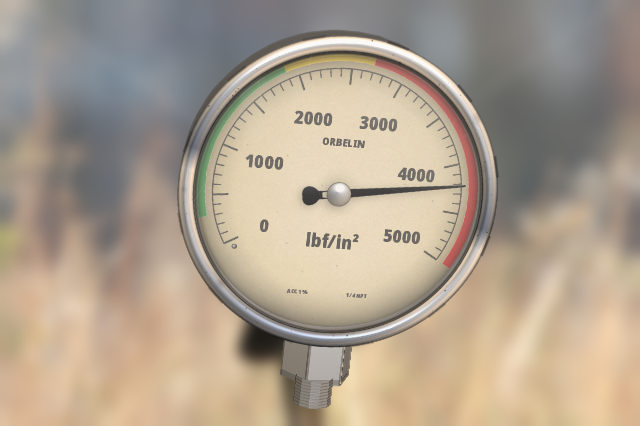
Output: psi 4200
